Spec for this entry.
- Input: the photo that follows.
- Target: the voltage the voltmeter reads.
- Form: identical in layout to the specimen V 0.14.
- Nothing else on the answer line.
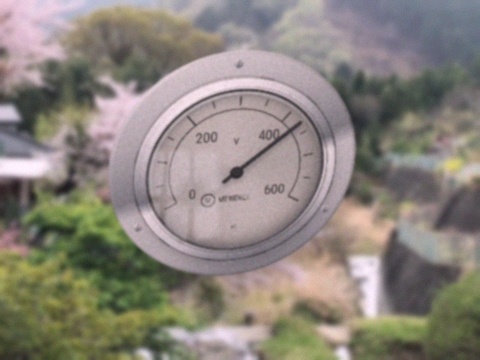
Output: V 425
